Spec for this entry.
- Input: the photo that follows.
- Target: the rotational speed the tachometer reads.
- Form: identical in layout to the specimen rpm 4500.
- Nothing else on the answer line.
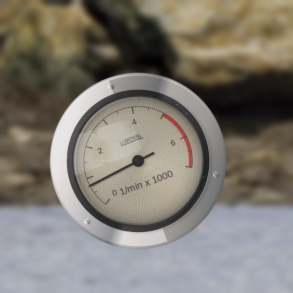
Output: rpm 750
